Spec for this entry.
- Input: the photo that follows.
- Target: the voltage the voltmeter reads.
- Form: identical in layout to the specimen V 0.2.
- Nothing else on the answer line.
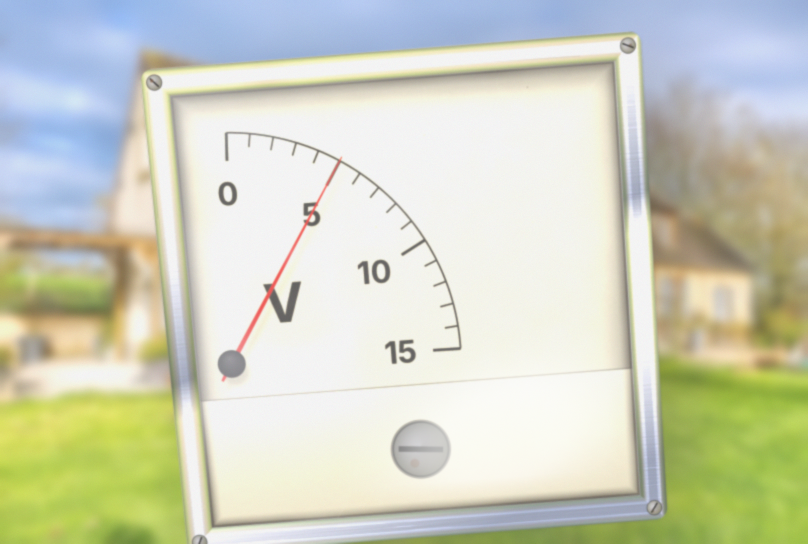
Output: V 5
